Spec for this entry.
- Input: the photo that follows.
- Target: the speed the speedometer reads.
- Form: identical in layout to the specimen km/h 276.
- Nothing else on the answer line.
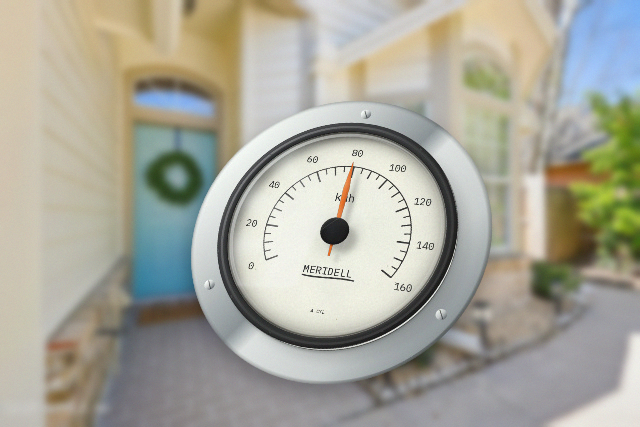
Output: km/h 80
